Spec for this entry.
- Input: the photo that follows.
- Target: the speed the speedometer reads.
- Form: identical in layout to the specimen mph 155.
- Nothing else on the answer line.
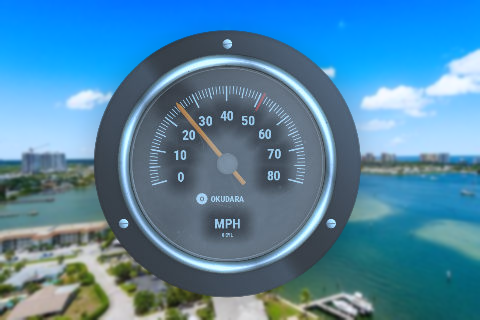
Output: mph 25
